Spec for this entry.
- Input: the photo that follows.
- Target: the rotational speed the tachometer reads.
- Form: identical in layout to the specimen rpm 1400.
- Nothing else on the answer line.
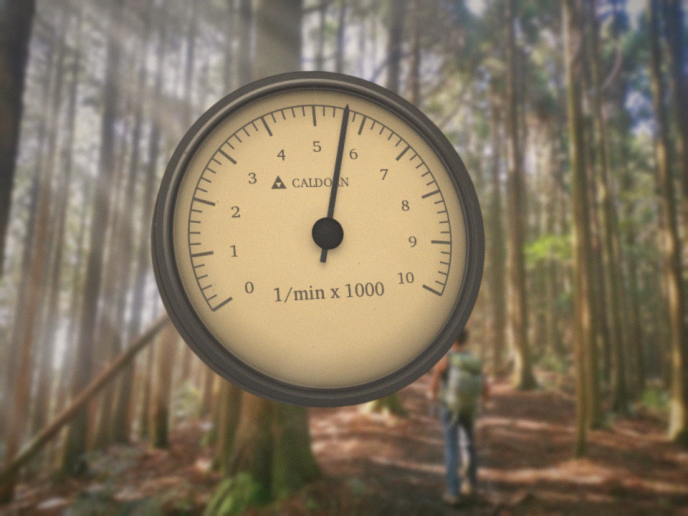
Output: rpm 5600
